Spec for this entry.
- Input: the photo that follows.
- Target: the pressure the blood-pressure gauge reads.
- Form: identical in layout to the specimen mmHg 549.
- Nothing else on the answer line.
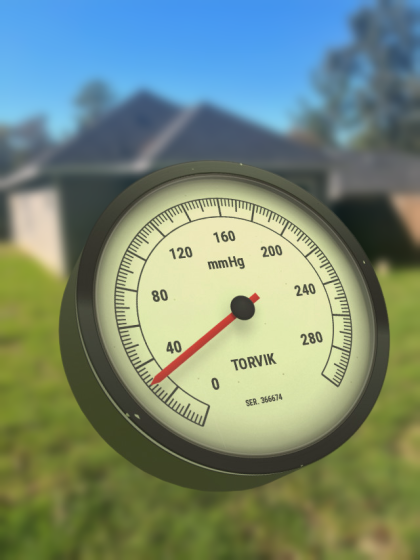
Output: mmHg 30
